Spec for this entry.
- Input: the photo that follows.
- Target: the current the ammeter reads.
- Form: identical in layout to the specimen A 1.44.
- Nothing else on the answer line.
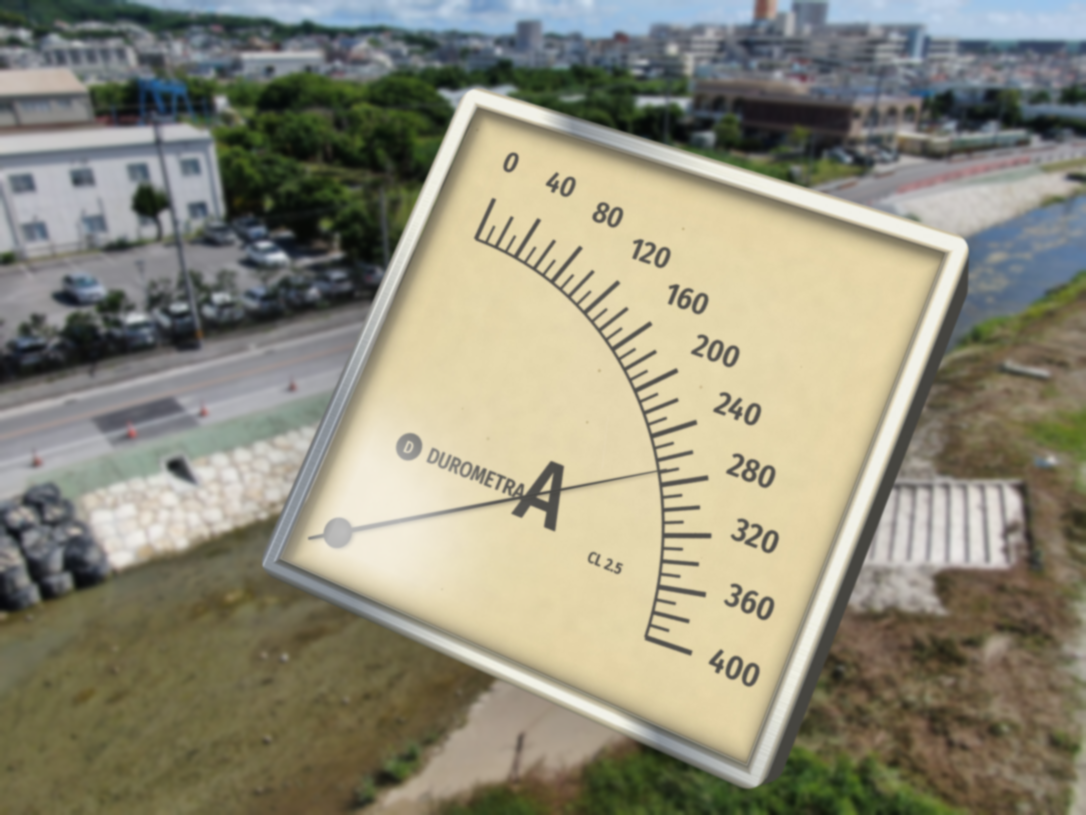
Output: A 270
